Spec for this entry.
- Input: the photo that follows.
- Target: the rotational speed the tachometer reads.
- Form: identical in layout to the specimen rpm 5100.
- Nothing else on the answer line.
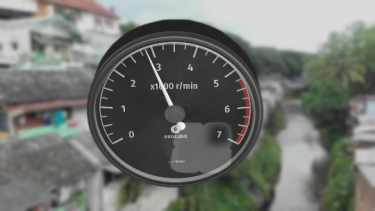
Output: rpm 2875
